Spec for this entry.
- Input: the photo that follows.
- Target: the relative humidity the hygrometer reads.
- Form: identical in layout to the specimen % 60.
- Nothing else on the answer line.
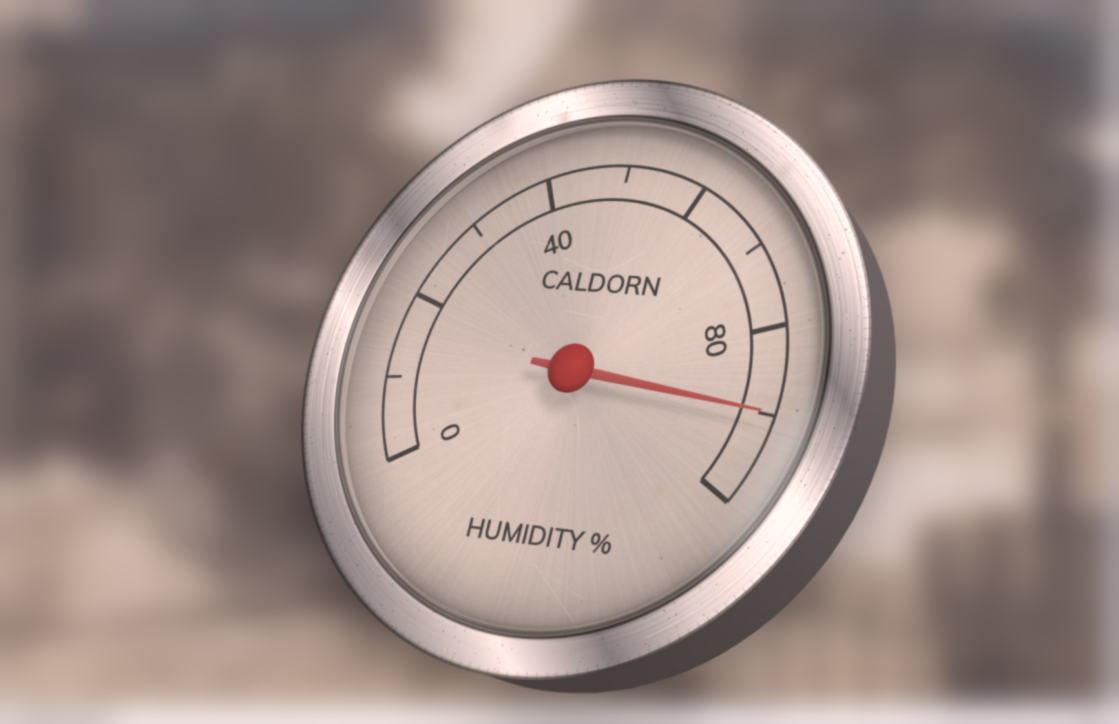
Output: % 90
